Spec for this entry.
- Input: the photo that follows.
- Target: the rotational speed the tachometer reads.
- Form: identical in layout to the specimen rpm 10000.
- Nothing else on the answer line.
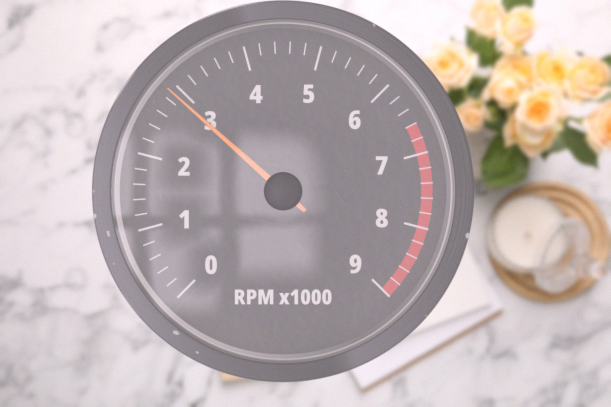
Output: rpm 2900
